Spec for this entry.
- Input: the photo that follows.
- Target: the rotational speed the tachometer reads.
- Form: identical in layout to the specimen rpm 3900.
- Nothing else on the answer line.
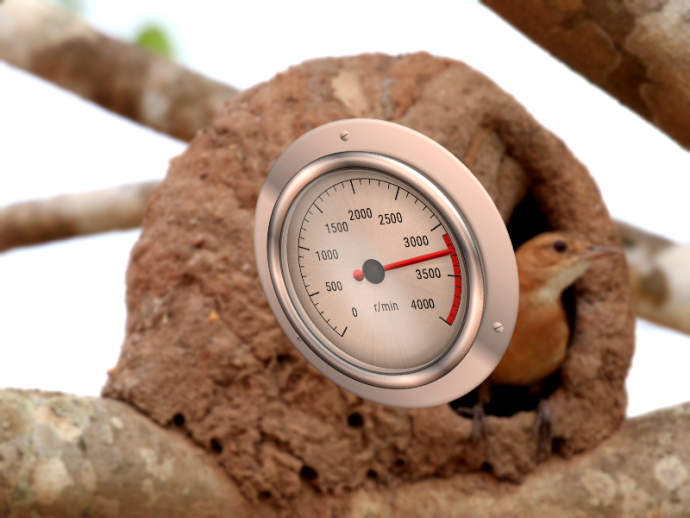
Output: rpm 3250
